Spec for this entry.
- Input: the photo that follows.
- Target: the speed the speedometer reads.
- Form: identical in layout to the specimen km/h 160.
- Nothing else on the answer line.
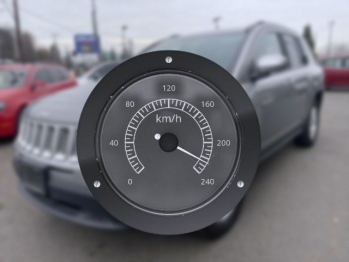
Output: km/h 225
